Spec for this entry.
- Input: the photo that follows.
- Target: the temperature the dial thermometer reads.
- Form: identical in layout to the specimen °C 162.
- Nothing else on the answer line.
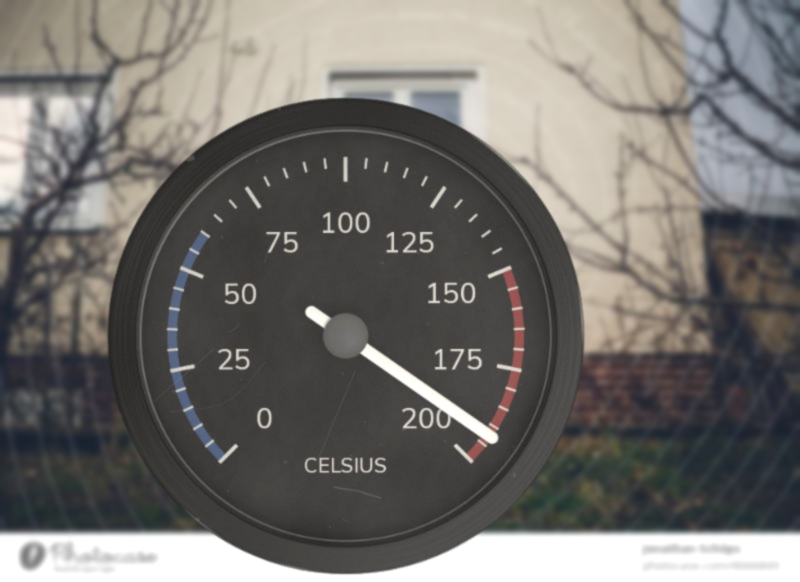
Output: °C 192.5
